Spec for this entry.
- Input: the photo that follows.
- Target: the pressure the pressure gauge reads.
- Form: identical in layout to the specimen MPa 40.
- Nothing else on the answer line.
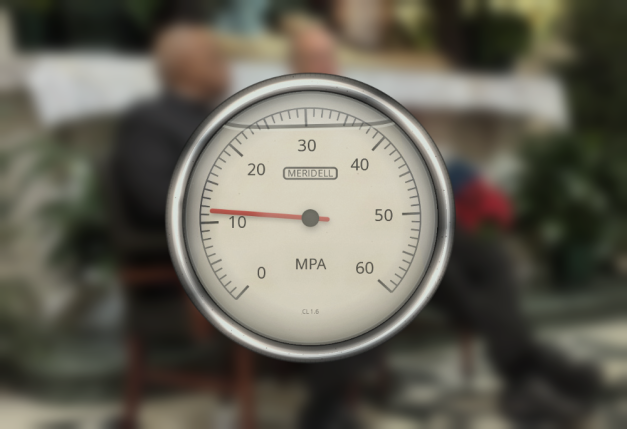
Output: MPa 11.5
